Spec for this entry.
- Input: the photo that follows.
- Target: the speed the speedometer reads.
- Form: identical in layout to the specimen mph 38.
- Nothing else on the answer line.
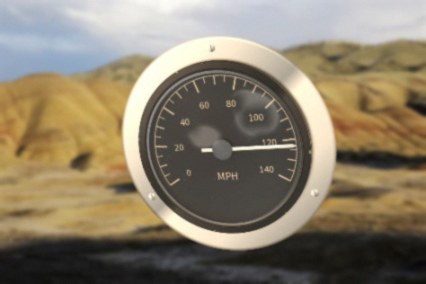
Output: mph 122.5
